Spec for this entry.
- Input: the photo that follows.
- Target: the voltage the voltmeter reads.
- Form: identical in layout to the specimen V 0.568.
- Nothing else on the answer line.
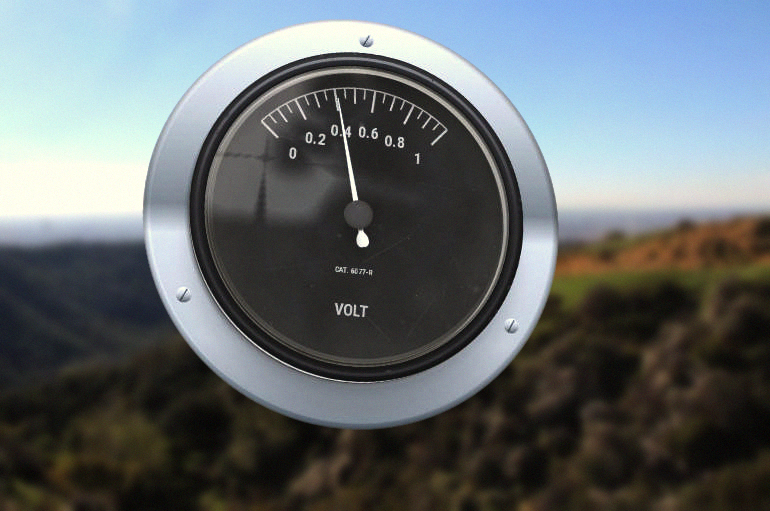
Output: V 0.4
